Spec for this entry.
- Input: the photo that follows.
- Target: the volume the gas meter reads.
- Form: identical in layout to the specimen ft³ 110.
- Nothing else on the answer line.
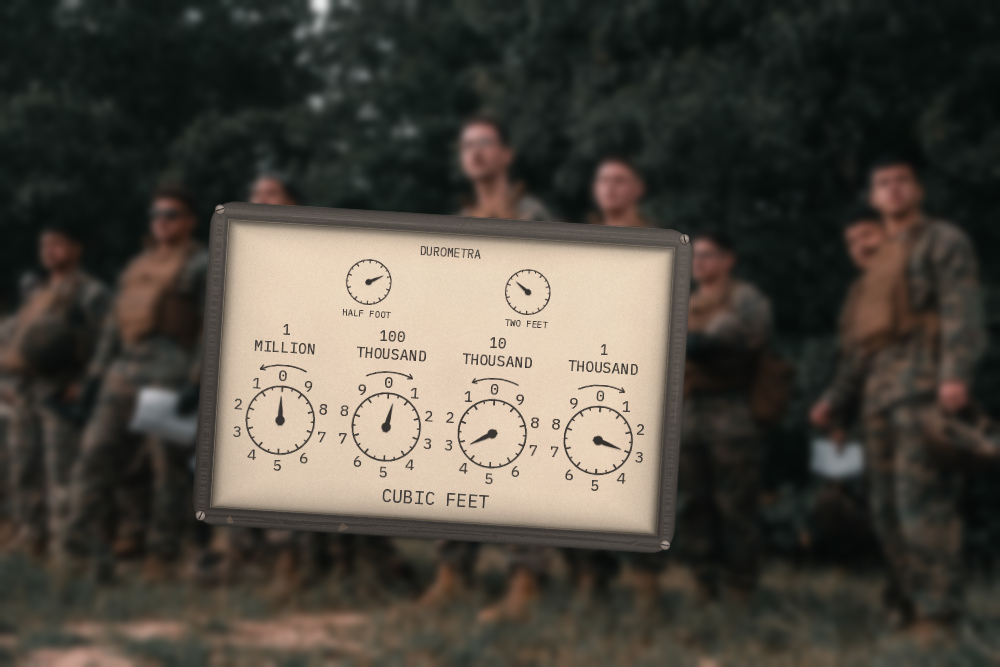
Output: ft³ 3300
